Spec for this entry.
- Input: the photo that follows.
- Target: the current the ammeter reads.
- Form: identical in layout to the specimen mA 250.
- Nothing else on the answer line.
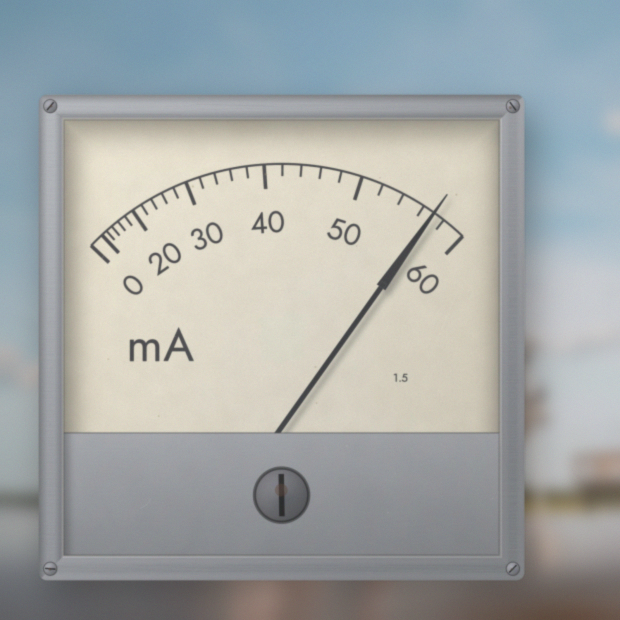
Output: mA 57
